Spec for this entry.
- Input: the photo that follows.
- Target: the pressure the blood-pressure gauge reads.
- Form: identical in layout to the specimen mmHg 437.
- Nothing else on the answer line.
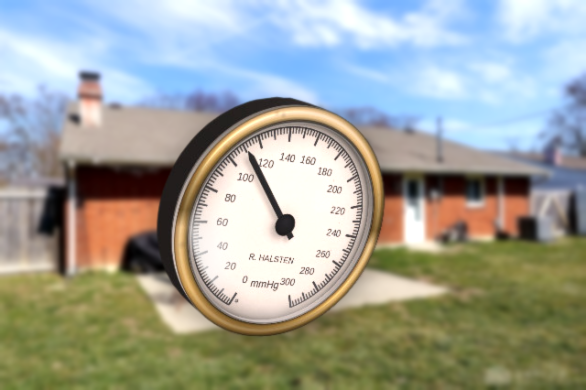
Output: mmHg 110
